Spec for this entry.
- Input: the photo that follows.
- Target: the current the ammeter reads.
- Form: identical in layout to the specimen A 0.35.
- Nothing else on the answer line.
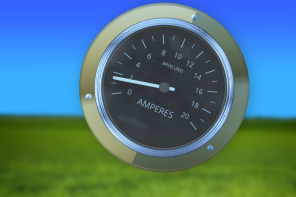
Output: A 1.5
